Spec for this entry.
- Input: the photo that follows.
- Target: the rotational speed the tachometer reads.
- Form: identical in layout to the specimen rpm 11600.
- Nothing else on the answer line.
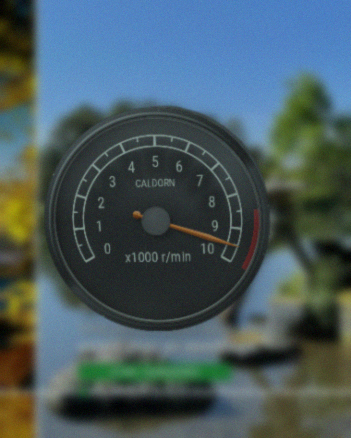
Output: rpm 9500
